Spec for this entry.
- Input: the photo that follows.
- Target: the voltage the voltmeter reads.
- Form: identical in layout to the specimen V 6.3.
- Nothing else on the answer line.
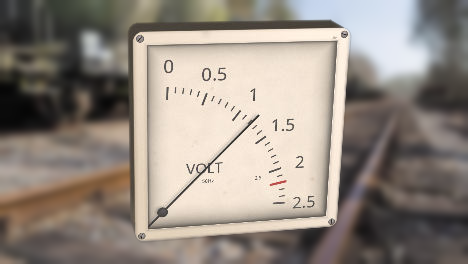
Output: V 1.2
